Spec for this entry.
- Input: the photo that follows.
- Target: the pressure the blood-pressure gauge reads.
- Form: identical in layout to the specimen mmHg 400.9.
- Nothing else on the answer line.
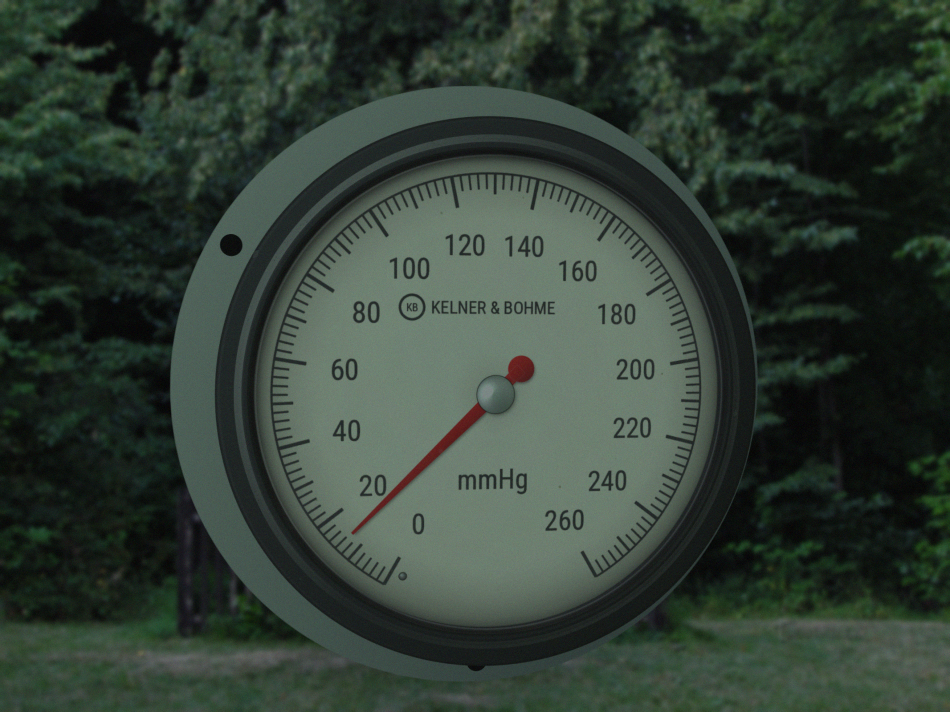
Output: mmHg 14
